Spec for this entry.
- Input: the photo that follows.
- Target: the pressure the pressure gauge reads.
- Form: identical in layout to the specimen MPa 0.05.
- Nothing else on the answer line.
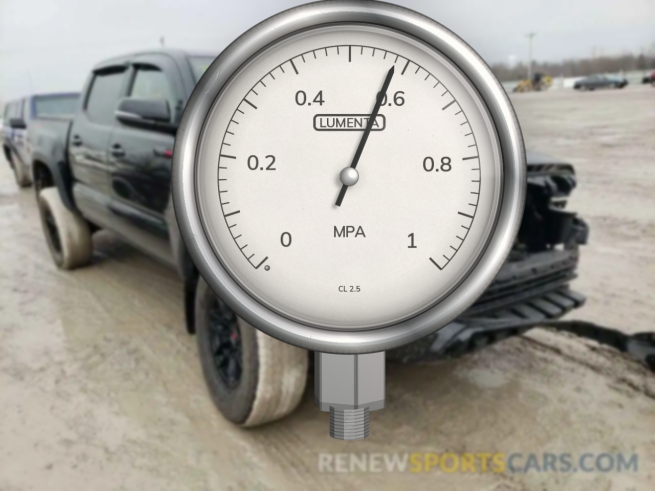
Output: MPa 0.58
